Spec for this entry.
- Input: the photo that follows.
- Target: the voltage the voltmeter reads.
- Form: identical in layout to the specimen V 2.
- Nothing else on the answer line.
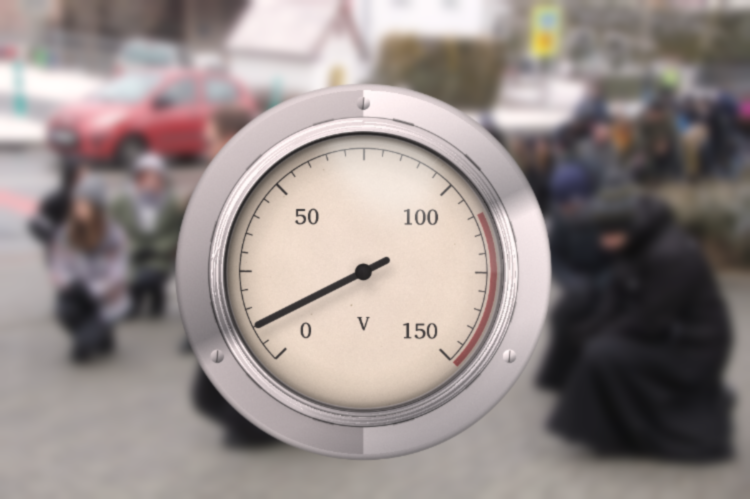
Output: V 10
